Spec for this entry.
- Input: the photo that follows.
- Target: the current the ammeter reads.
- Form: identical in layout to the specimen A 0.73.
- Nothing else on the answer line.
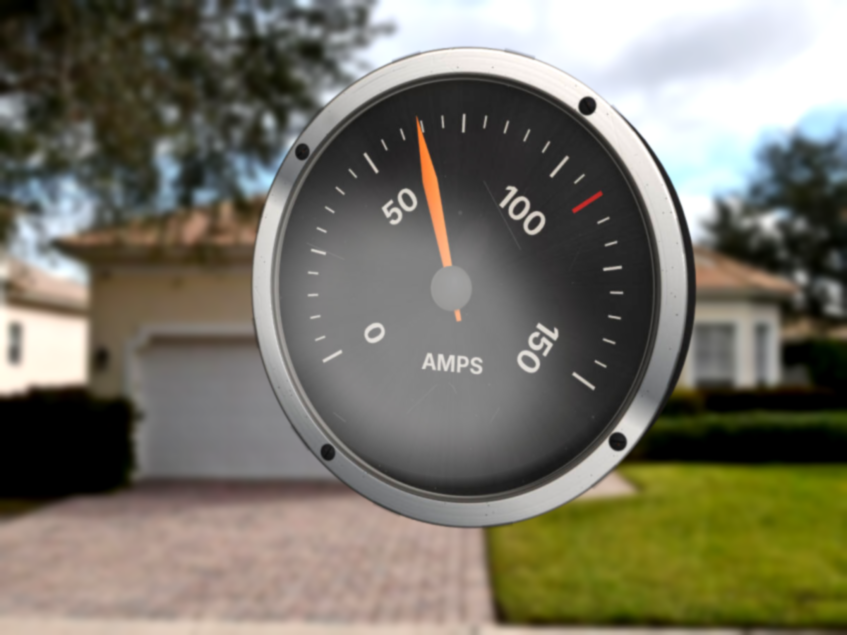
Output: A 65
